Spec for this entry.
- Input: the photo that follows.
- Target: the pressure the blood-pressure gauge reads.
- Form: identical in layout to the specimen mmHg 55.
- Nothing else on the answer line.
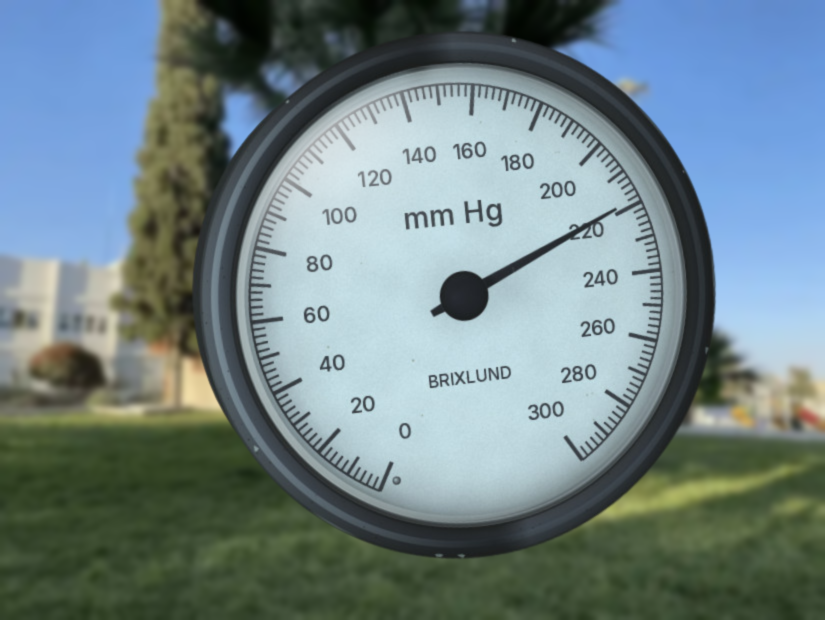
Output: mmHg 218
